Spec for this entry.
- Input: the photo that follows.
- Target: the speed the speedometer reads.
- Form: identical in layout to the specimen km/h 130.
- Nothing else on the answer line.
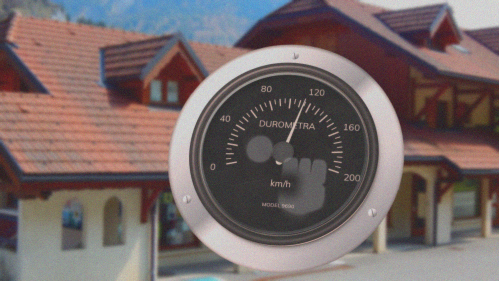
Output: km/h 115
